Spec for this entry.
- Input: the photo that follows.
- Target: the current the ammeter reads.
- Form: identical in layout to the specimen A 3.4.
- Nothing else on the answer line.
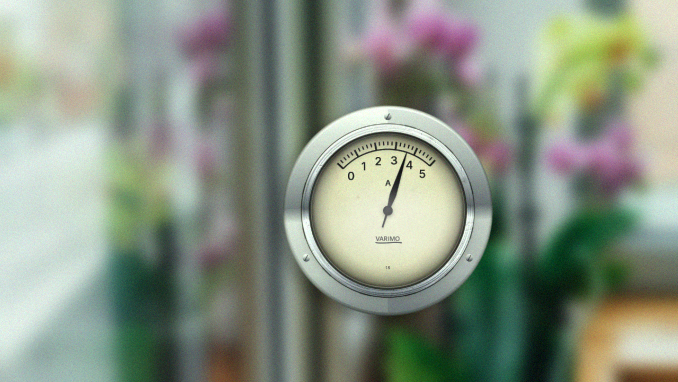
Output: A 3.6
